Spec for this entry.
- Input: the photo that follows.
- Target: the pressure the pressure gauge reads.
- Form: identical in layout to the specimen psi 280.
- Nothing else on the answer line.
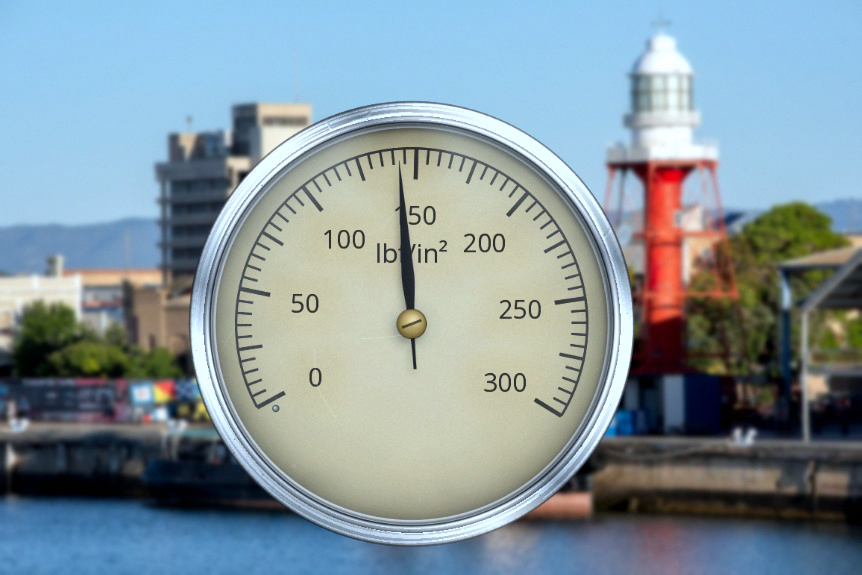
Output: psi 142.5
